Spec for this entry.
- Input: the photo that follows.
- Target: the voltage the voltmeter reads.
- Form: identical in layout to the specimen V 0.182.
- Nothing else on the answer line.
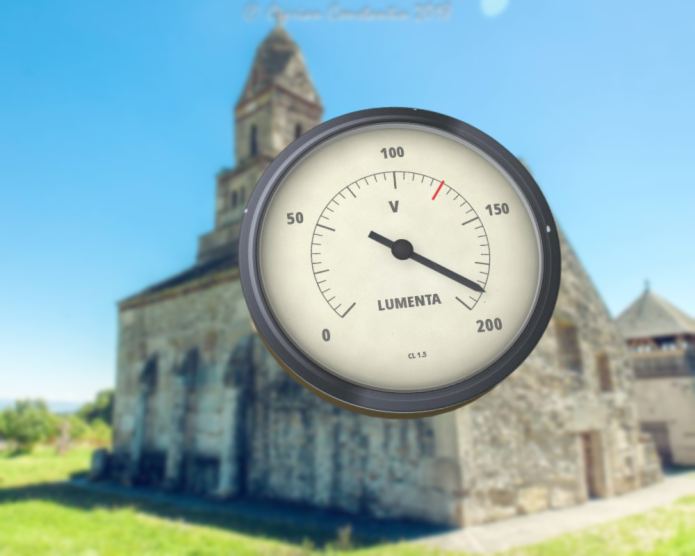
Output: V 190
